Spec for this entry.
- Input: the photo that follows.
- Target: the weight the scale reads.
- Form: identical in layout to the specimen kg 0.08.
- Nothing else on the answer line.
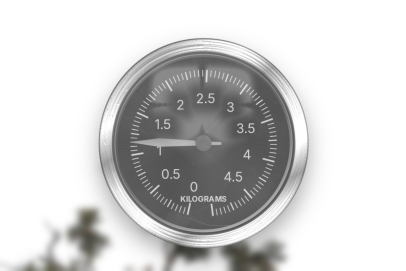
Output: kg 1.15
